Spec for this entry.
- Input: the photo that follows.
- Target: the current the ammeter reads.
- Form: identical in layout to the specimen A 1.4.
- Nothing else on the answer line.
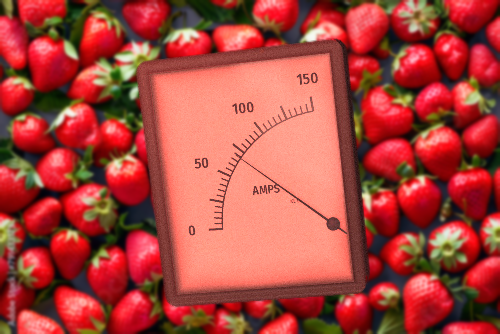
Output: A 70
